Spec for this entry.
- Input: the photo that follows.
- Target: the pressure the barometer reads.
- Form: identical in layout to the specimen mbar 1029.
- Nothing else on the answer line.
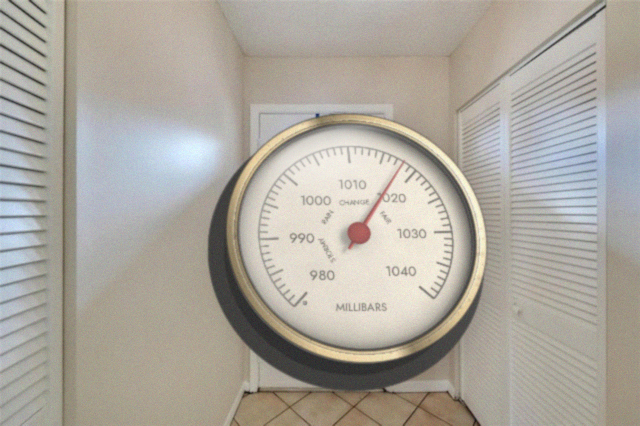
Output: mbar 1018
